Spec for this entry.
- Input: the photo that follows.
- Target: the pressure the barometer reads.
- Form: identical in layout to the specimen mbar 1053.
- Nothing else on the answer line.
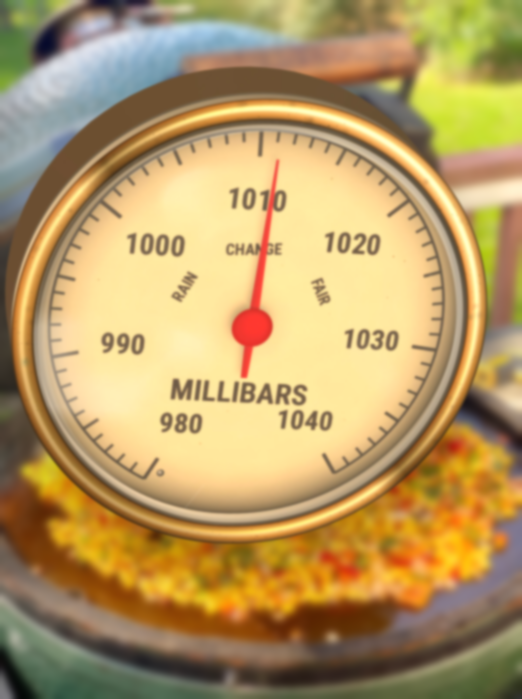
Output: mbar 1011
